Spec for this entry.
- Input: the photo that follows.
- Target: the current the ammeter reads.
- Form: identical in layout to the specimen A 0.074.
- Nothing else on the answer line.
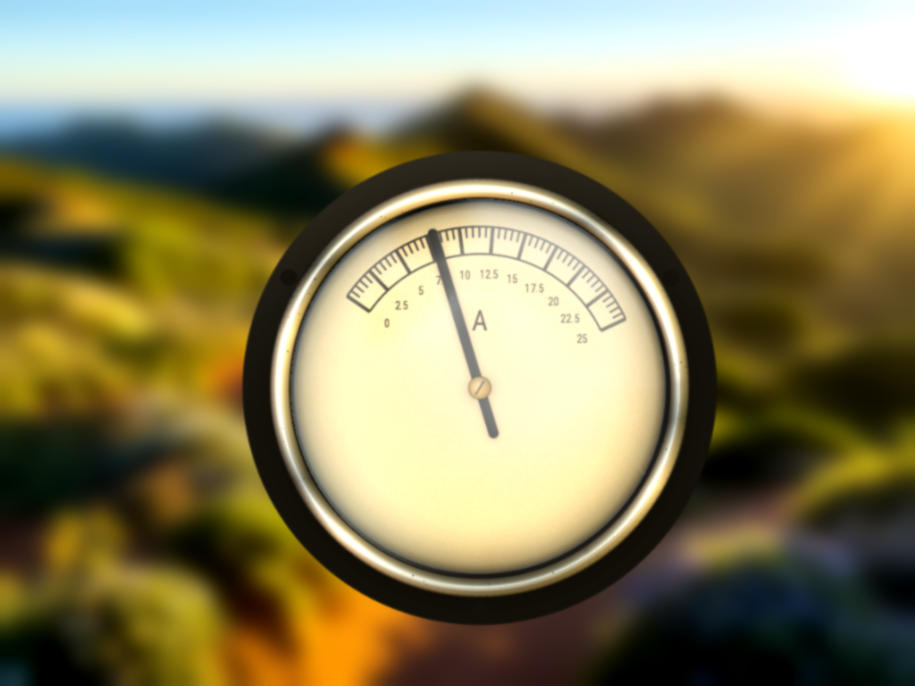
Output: A 8
